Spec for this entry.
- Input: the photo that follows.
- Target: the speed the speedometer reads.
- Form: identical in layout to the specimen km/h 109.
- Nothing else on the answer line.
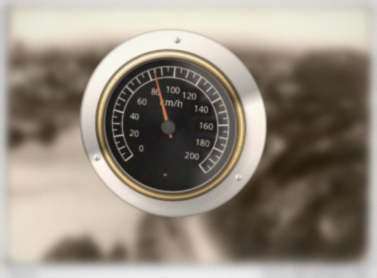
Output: km/h 85
